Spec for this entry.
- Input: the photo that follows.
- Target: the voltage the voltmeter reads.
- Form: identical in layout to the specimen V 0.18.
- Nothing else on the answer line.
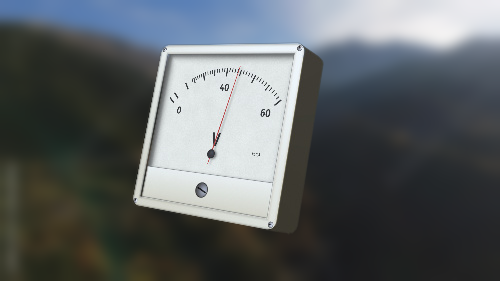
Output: V 45
